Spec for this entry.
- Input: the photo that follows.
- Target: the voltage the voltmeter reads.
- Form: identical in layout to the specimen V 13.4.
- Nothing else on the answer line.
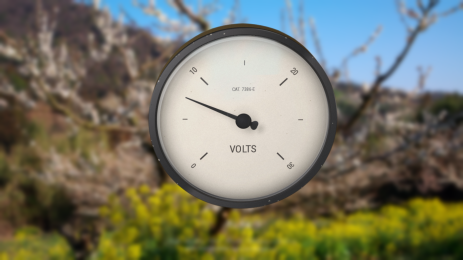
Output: V 7.5
